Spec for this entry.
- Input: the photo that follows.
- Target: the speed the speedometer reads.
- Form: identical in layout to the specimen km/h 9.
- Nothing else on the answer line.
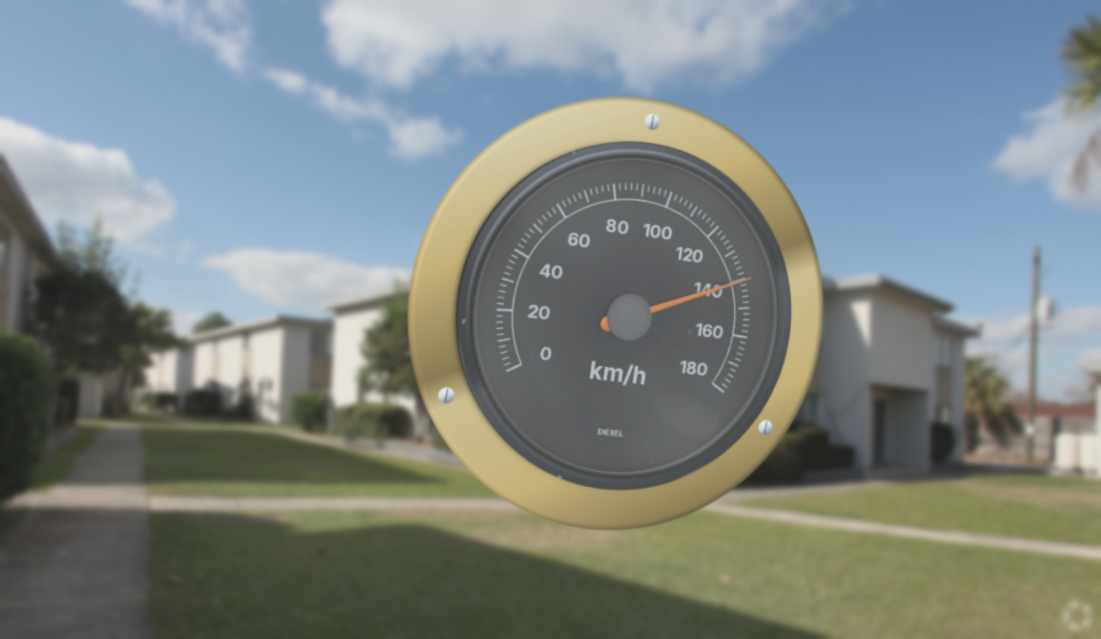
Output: km/h 140
